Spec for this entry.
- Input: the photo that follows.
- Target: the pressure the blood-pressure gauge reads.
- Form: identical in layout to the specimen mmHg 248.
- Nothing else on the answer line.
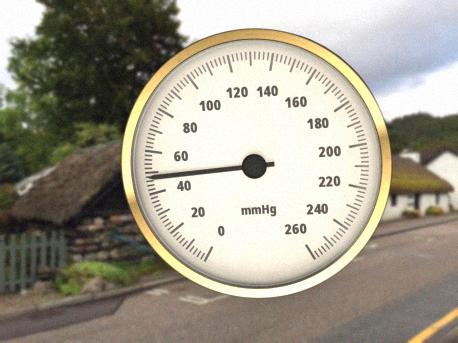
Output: mmHg 48
